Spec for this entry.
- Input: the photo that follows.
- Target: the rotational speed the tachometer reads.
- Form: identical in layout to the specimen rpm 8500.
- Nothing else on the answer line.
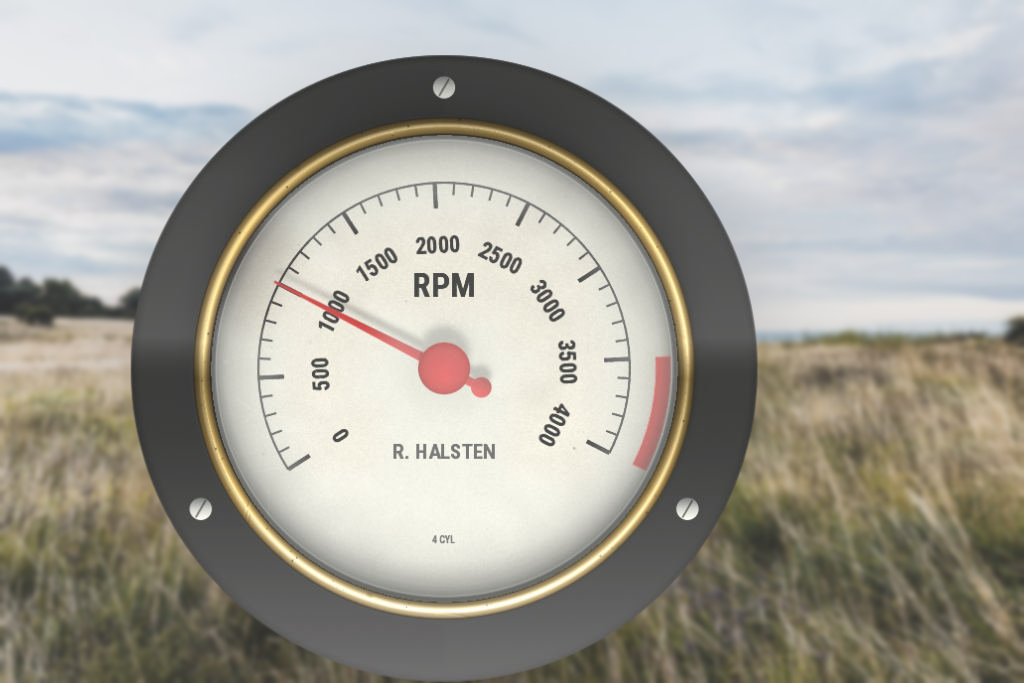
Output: rpm 1000
